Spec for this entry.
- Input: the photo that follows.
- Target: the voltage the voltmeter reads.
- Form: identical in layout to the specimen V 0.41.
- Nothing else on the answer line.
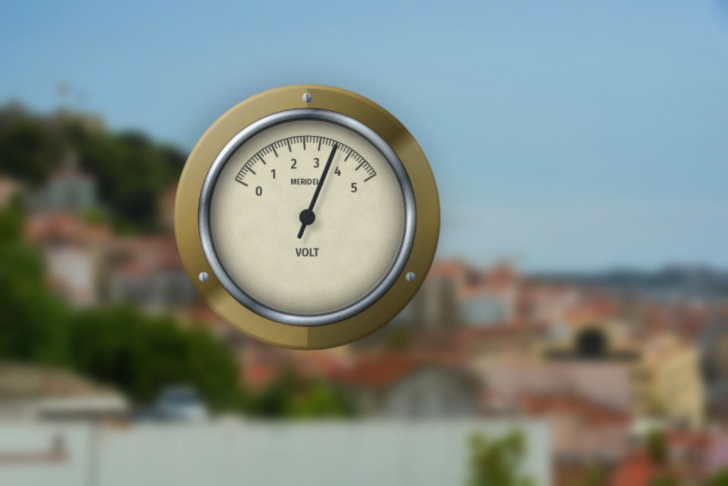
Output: V 3.5
